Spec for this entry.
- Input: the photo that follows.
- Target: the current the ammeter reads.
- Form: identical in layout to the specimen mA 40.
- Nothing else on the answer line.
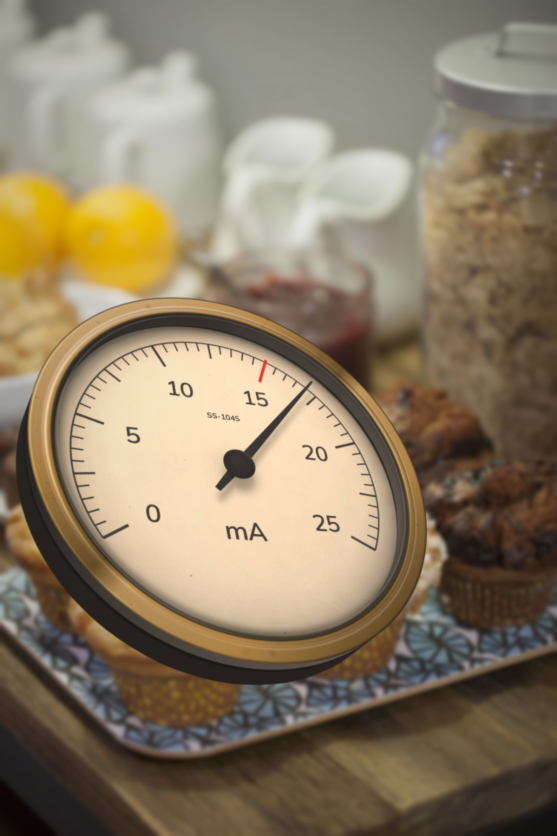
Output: mA 17
